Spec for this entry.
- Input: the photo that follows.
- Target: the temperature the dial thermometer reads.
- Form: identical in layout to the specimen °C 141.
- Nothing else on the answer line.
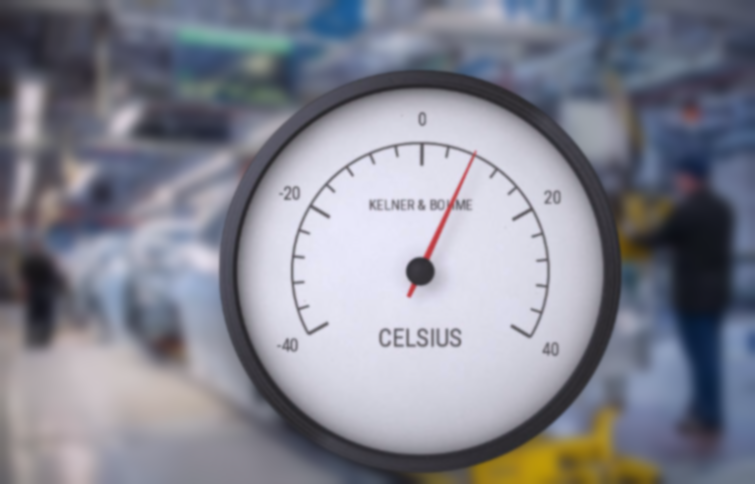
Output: °C 8
